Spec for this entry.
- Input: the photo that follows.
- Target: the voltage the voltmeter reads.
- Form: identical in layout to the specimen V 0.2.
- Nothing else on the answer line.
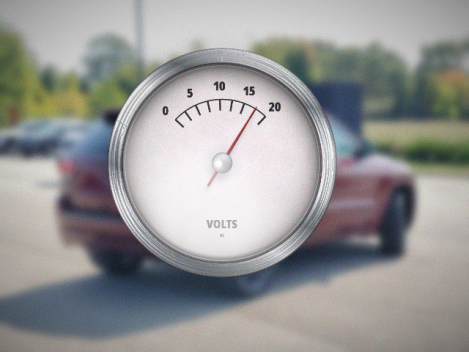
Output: V 17.5
